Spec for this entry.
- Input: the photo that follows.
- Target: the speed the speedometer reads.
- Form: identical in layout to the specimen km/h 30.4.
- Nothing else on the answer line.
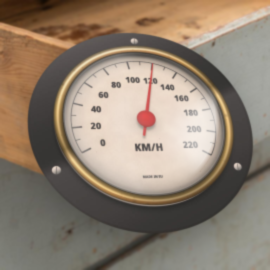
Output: km/h 120
